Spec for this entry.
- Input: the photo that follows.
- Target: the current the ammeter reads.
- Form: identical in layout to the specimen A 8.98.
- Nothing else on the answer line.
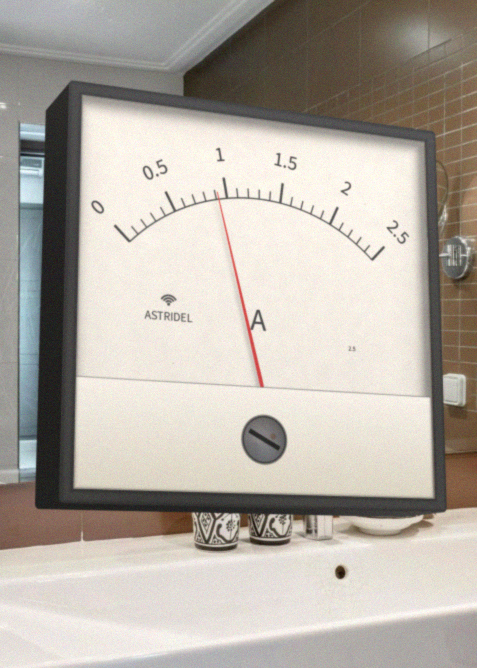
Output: A 0.9
